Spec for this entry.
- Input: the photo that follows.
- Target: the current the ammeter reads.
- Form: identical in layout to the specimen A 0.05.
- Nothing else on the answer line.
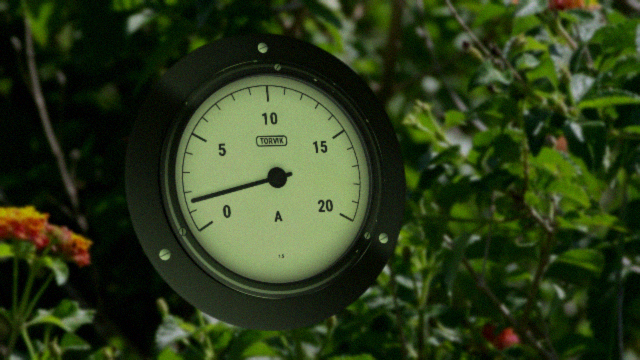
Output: A 1.5
